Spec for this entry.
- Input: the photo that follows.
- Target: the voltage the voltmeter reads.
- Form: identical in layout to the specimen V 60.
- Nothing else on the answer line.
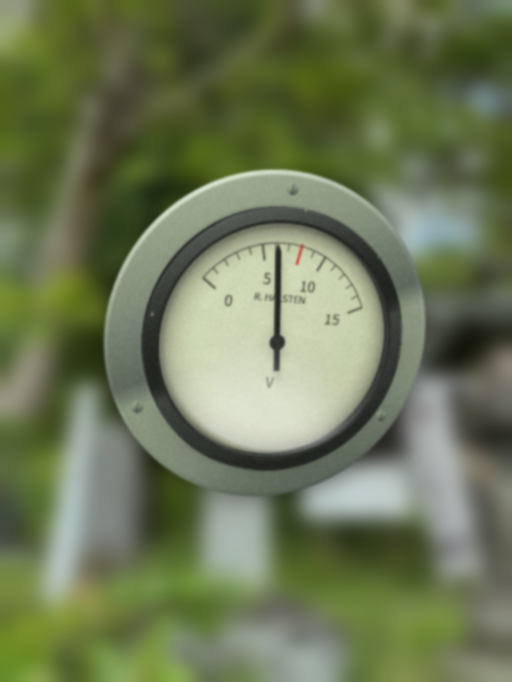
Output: V 6
